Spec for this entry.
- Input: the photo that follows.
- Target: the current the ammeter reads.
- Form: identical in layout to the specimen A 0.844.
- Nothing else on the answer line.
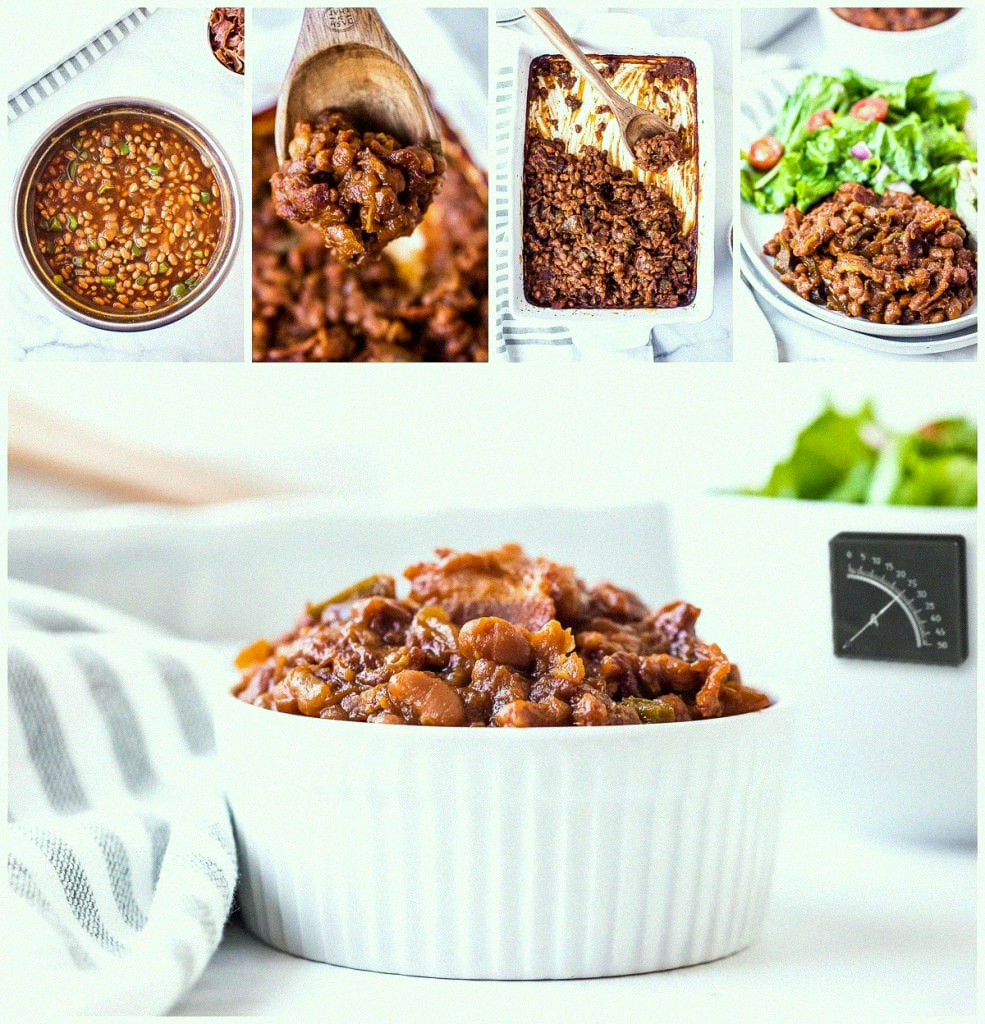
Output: A 25
